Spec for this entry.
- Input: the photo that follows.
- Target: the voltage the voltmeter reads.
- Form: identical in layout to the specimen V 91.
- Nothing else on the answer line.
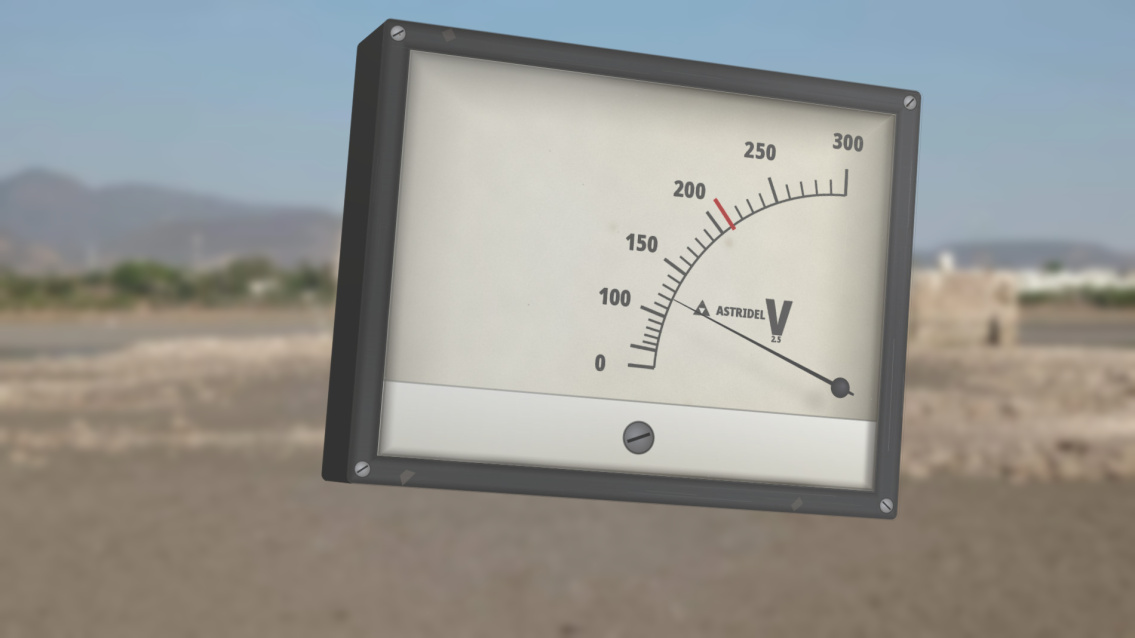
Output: V 120
